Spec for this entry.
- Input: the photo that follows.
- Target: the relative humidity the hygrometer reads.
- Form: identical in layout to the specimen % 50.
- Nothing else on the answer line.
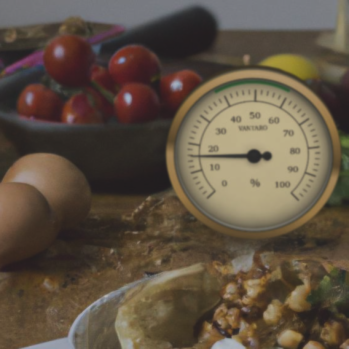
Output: % 16
